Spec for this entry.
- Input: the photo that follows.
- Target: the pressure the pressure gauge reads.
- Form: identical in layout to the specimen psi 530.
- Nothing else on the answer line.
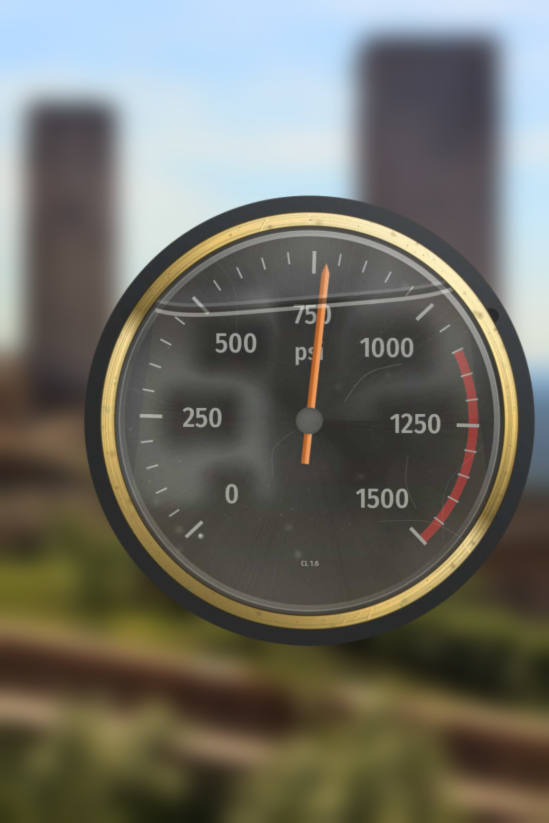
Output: psi 775
